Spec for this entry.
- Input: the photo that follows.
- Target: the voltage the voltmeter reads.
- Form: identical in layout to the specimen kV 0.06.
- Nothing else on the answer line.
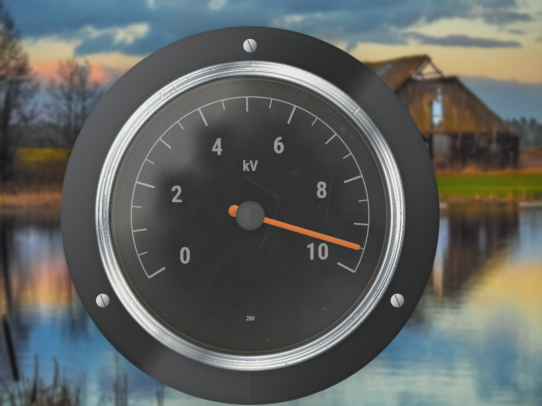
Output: kV 9.5
